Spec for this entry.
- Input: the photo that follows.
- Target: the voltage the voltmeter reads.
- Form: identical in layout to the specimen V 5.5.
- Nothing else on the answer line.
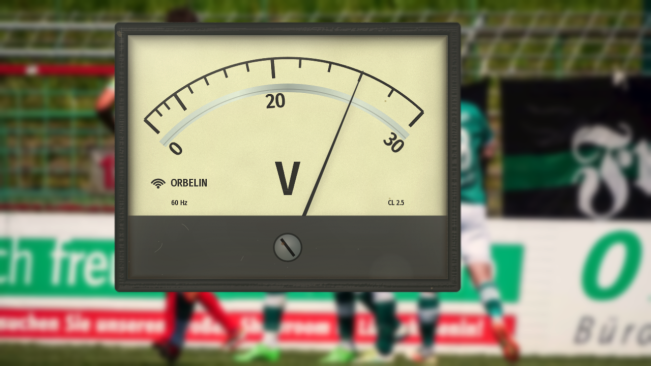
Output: V 26
